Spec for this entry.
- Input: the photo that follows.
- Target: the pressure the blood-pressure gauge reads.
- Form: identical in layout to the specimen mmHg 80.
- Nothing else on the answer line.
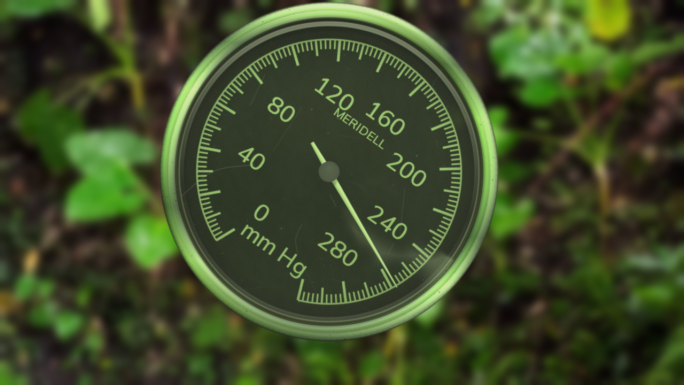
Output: mmHg 258
